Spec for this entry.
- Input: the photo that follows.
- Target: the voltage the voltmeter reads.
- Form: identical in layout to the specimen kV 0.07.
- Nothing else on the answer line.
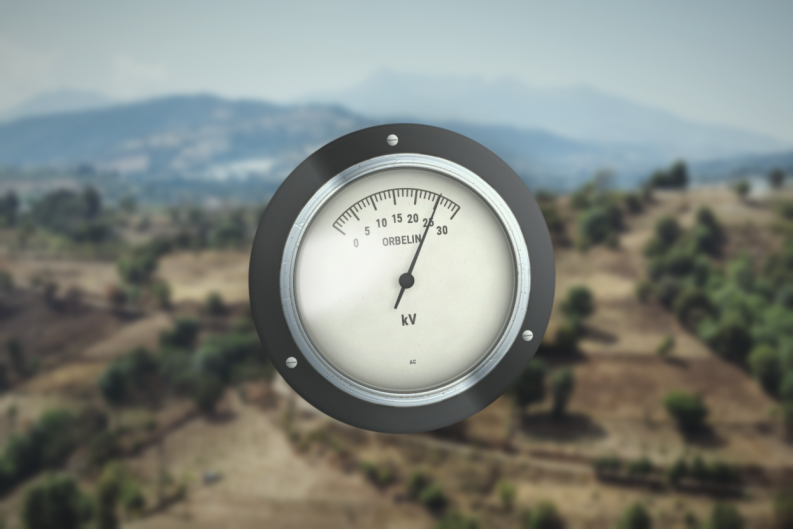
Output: kV 25
